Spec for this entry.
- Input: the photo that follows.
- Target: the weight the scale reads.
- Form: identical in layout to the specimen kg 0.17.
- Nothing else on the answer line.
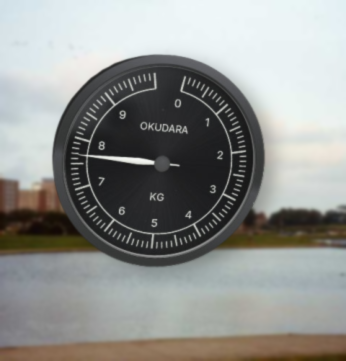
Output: kg 7.7
